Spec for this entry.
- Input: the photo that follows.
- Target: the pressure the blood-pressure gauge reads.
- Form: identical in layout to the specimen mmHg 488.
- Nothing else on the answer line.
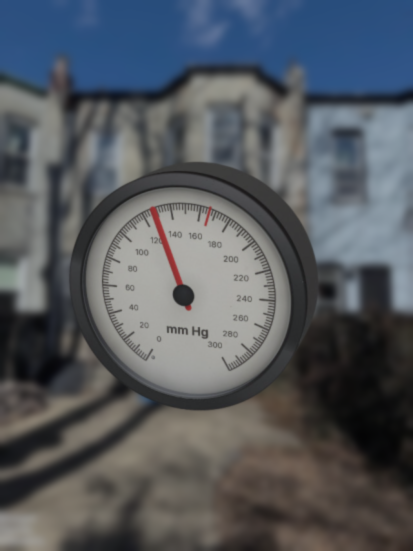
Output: mmHg 130
